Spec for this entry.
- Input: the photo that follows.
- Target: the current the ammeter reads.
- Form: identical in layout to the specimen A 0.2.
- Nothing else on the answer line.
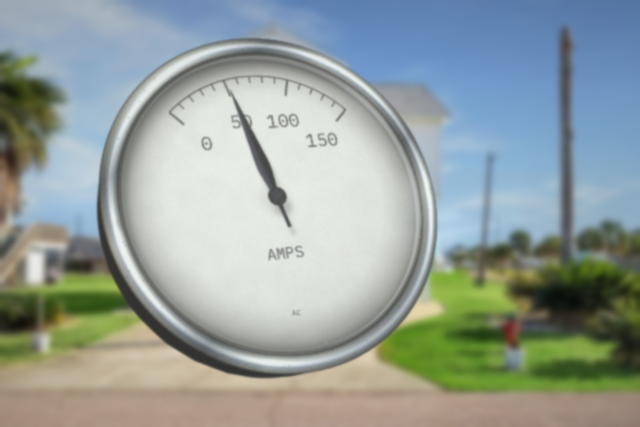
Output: A 50
